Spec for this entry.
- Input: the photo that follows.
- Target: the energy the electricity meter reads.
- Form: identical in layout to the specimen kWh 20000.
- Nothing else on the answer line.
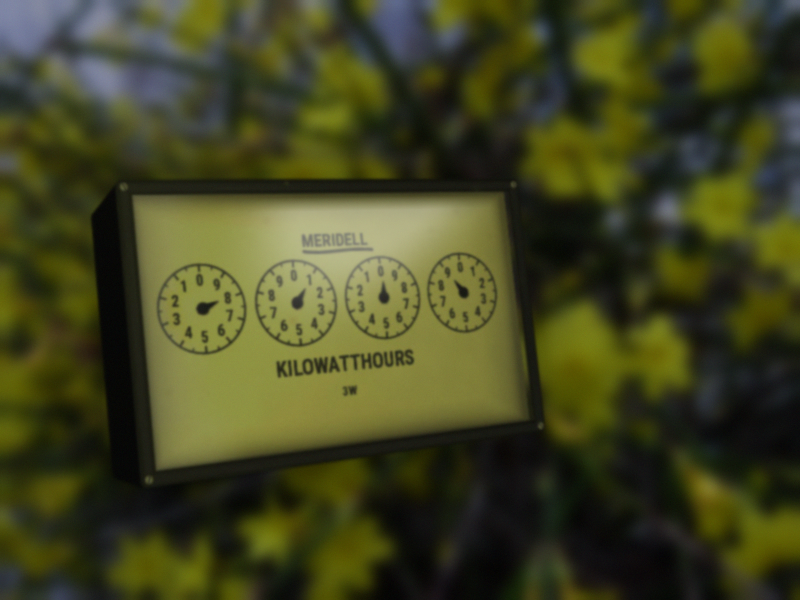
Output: kWh 8099
